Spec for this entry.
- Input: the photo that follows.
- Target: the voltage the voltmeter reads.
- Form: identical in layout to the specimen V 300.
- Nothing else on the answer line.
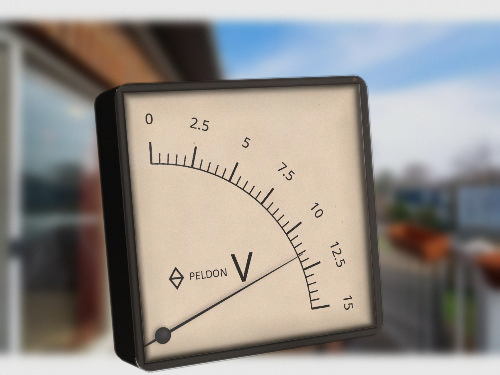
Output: V 11.5
